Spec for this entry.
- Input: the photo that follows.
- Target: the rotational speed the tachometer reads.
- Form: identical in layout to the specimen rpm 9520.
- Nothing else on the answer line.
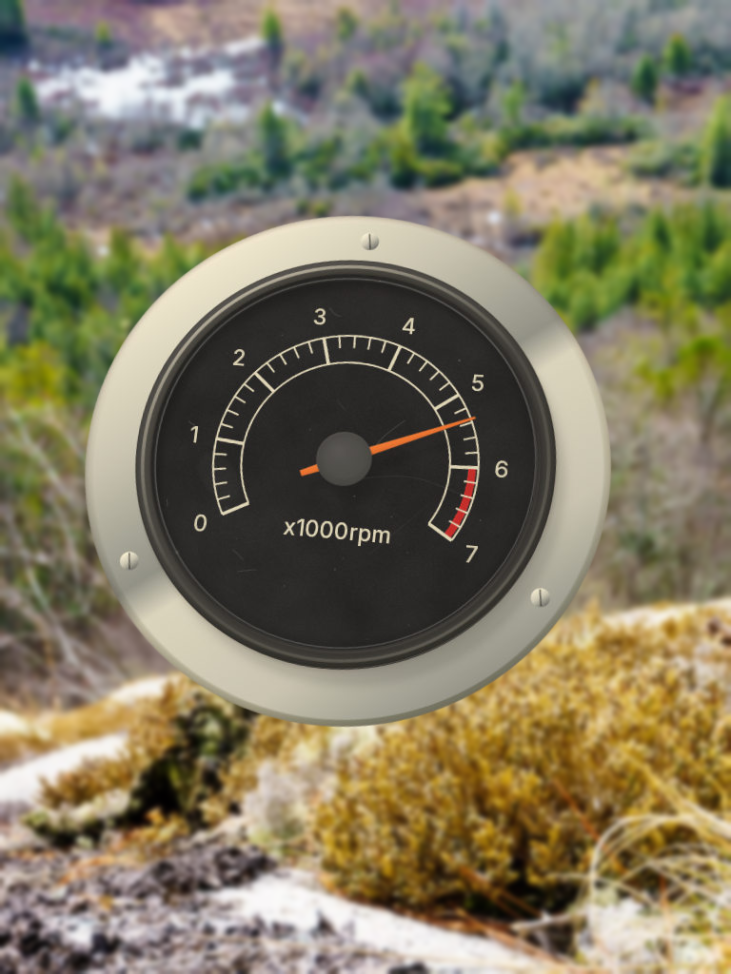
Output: rpm 5400
